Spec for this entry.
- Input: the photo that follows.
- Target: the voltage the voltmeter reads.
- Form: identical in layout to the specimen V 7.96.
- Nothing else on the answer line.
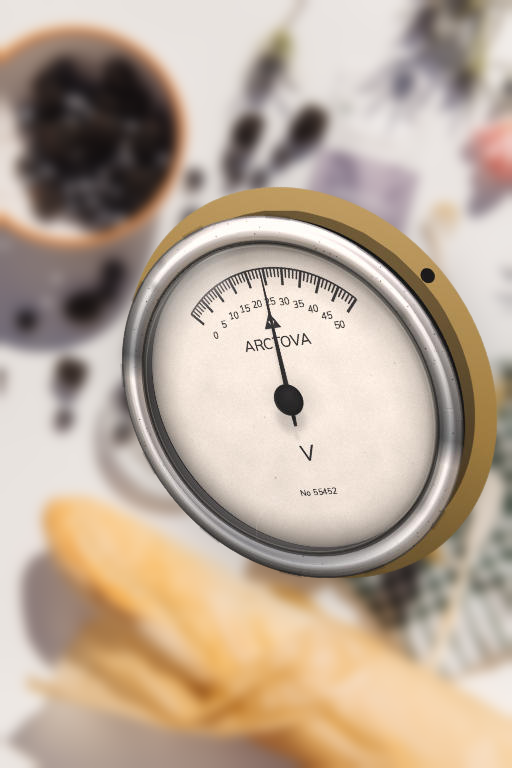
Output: V 25
